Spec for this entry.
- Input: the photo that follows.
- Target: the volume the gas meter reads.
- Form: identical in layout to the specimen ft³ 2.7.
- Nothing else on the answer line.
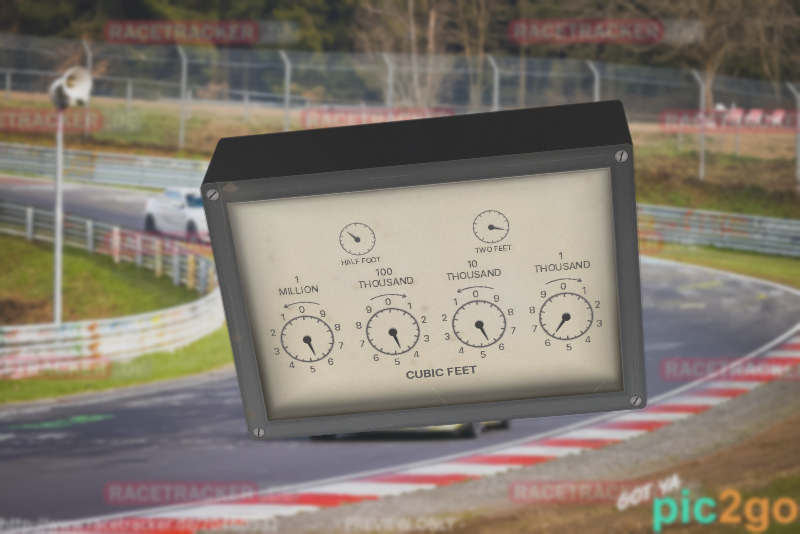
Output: ft³ 545600
